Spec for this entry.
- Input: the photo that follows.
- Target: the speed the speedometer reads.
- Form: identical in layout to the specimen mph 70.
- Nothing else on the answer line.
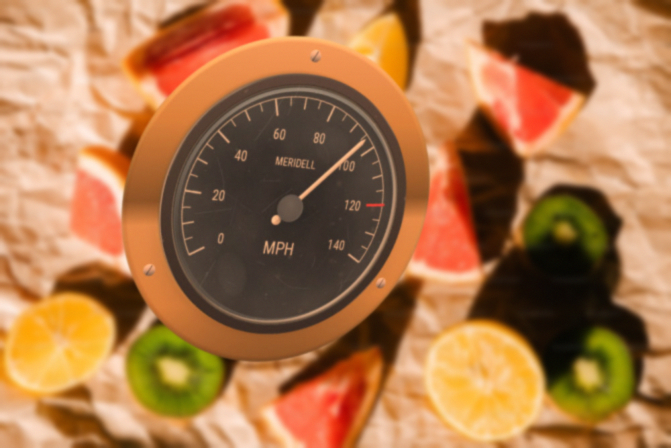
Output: mph 95
